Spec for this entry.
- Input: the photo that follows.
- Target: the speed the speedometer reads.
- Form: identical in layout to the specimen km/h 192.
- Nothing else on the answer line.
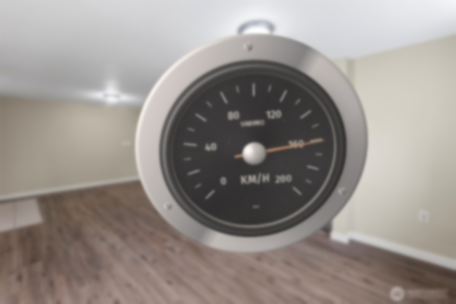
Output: km/h 160
